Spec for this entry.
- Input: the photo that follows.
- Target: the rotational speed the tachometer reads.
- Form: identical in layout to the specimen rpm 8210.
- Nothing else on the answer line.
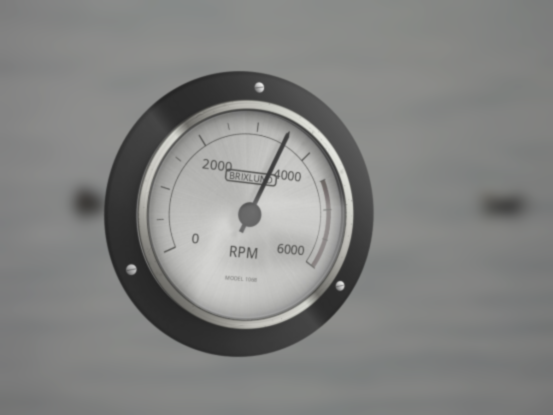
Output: rpm 3500
